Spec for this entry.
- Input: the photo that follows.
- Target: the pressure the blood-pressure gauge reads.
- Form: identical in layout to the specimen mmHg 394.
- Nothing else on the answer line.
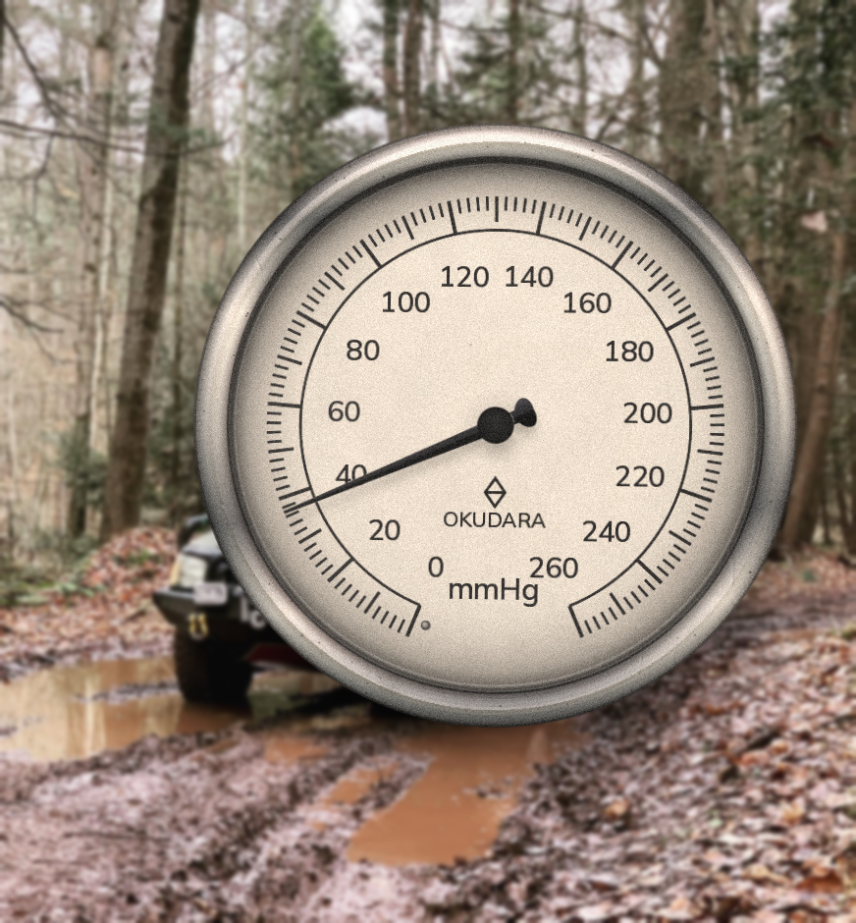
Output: mmHg 37
